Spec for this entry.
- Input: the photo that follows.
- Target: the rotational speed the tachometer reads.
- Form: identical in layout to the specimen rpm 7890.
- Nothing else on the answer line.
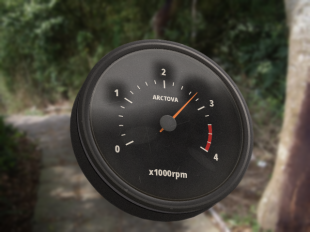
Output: rpm 2700
